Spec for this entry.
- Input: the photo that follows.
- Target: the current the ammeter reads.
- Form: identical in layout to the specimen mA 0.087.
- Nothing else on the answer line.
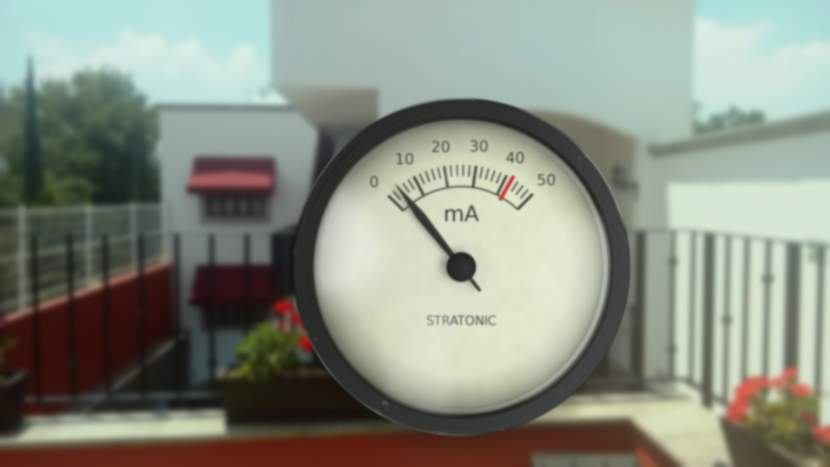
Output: mA 4
